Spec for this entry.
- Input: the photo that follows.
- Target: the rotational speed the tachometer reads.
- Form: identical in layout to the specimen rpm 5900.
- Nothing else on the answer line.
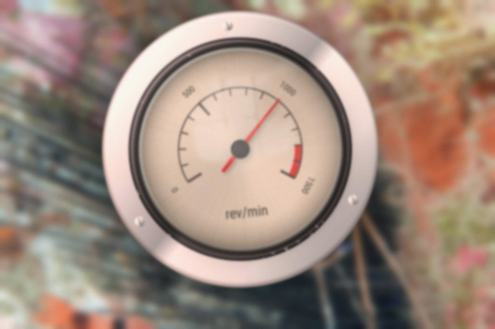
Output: rpm 1000
